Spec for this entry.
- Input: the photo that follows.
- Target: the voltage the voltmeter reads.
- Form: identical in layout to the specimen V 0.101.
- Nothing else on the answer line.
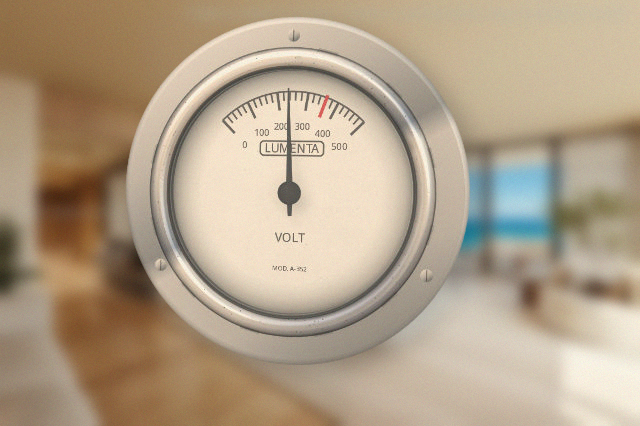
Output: V 240
